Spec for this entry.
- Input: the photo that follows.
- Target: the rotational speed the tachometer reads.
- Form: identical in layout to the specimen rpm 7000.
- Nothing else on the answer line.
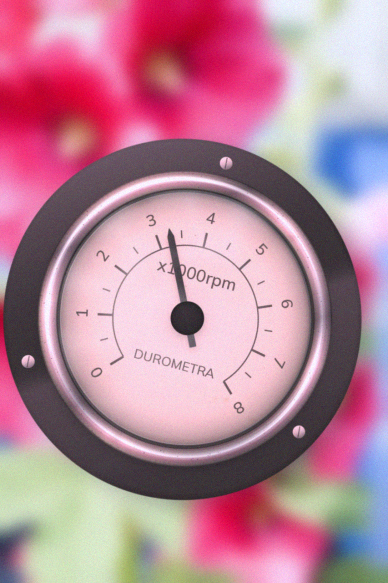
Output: rpm 3250
